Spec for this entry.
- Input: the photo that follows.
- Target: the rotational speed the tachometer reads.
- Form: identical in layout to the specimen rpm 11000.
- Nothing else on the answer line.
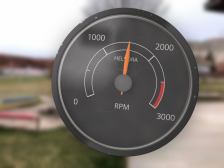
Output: rpm 1500
